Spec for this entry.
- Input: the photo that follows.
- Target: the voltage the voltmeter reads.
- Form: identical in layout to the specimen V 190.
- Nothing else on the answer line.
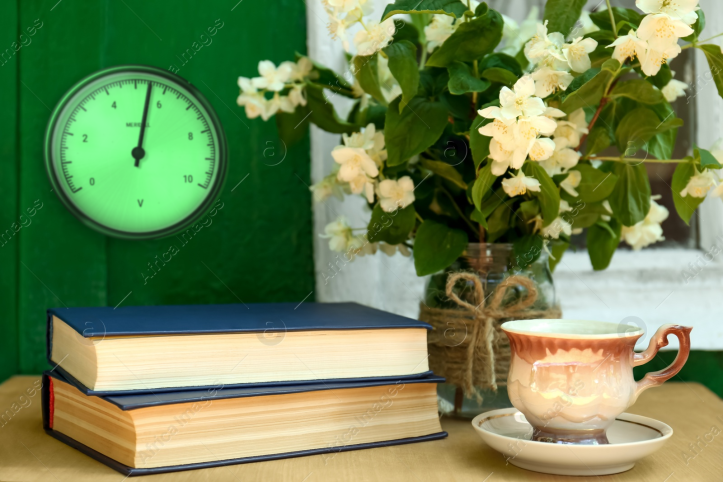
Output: V 5.5
